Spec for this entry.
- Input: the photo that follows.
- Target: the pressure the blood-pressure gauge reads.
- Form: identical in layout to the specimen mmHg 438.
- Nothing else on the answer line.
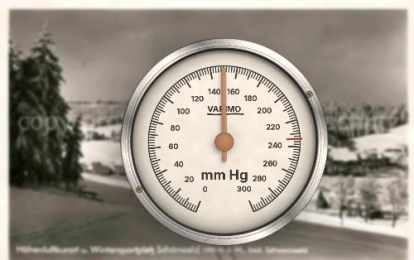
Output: mmHg 150
